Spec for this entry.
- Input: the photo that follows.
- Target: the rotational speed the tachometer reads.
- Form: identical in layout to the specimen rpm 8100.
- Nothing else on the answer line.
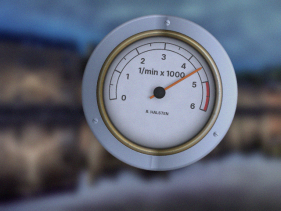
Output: rpm 4500
